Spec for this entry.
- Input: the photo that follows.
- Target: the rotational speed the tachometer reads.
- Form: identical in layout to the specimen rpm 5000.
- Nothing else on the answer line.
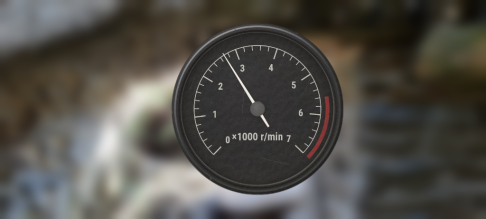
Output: rpm 2700
